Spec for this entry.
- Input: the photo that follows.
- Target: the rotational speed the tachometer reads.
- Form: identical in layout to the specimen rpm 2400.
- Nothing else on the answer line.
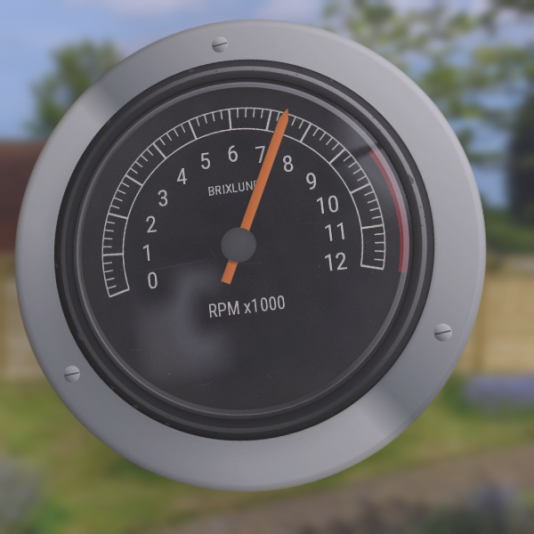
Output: rpm 7400
